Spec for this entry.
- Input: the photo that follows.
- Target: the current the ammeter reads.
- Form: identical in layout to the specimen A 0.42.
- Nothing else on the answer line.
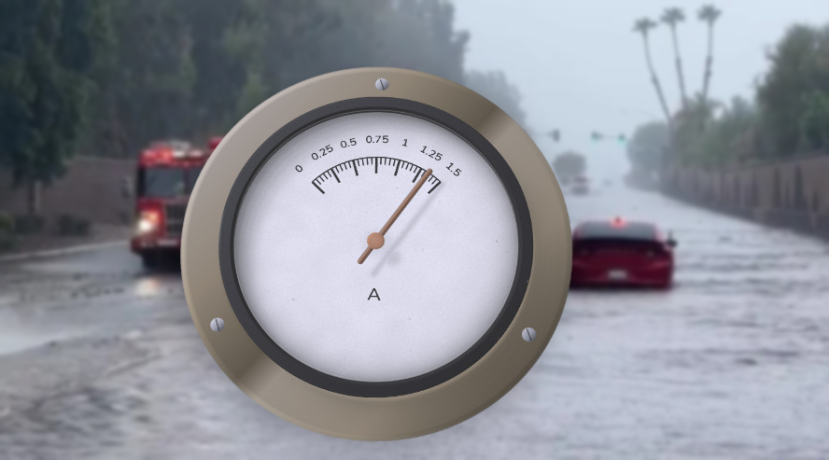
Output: A 1.35
